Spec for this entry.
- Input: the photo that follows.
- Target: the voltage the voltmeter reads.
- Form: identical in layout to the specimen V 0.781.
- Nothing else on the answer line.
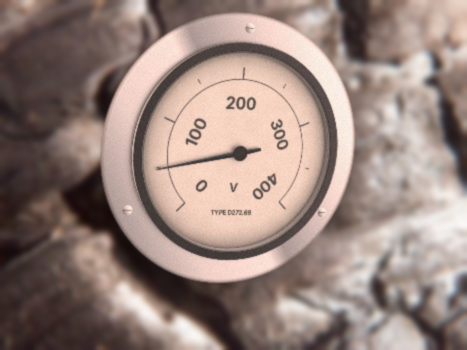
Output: V 50
